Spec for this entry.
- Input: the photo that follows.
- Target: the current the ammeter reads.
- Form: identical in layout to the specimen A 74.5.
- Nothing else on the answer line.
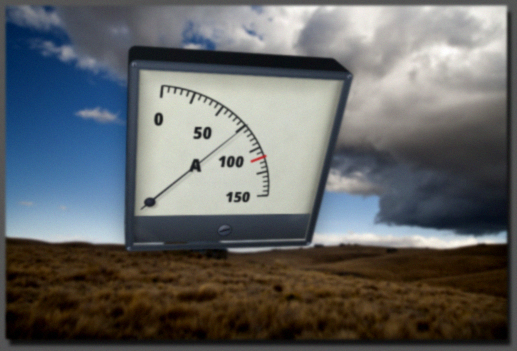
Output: A 75
